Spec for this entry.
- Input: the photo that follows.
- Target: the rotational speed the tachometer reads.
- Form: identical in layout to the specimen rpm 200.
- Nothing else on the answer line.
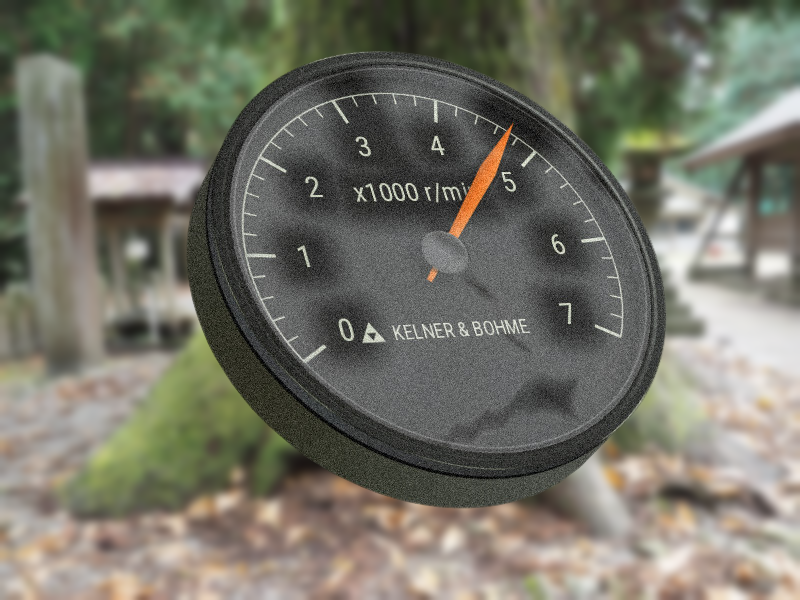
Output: rpm 4700
